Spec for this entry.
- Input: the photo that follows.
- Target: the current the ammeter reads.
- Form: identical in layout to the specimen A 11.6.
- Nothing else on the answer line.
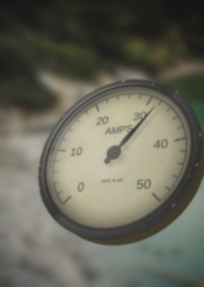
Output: A 32
